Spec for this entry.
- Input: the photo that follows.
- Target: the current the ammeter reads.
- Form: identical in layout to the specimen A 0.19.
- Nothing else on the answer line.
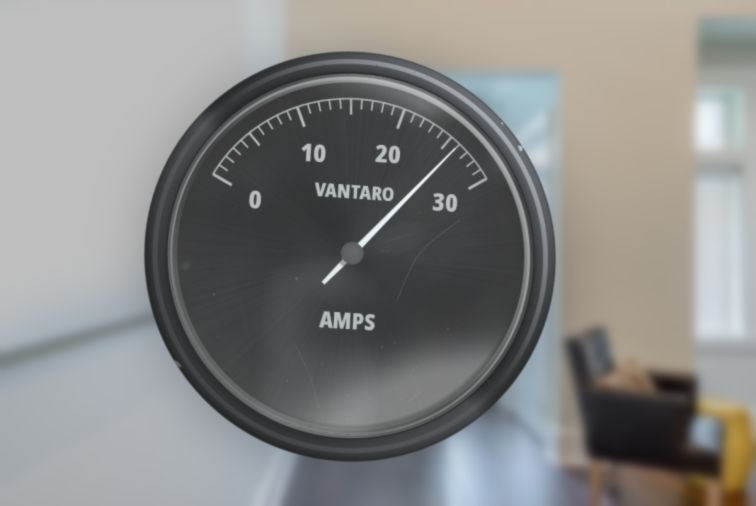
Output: A 26
